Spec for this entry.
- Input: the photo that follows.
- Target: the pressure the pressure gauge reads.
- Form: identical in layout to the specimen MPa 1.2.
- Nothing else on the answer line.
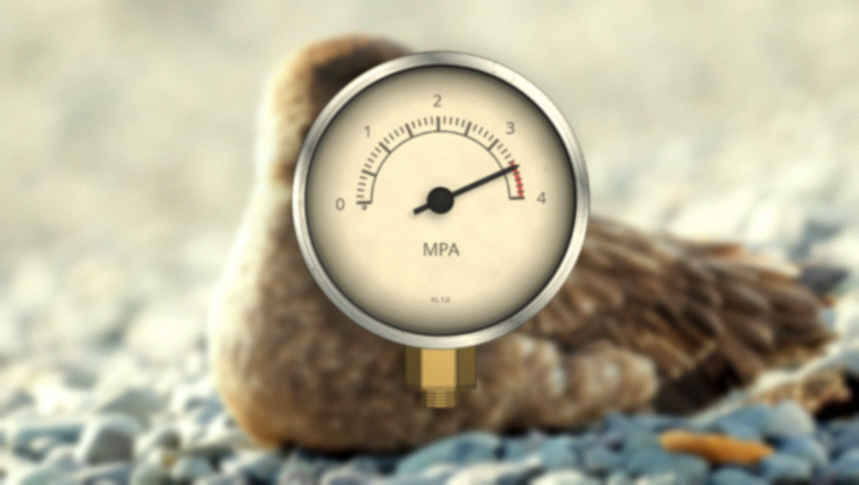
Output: MPa 3.5
